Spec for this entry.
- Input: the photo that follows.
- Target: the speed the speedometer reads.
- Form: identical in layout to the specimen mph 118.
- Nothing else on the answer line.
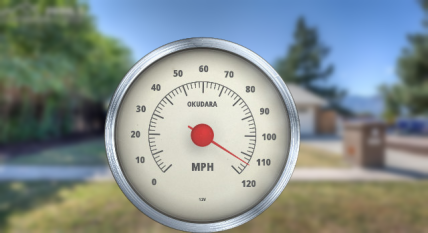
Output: mph 114
